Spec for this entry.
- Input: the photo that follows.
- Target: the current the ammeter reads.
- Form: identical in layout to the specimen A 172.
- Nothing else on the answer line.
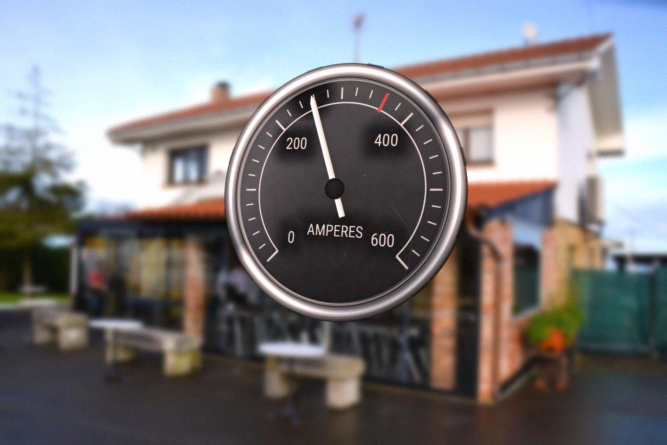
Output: A 260
